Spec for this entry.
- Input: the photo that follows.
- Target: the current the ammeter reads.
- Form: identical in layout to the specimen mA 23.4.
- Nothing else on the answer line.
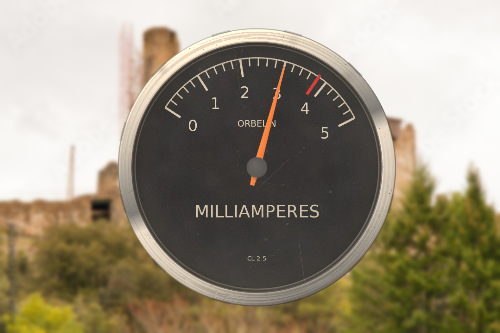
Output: mA 3
